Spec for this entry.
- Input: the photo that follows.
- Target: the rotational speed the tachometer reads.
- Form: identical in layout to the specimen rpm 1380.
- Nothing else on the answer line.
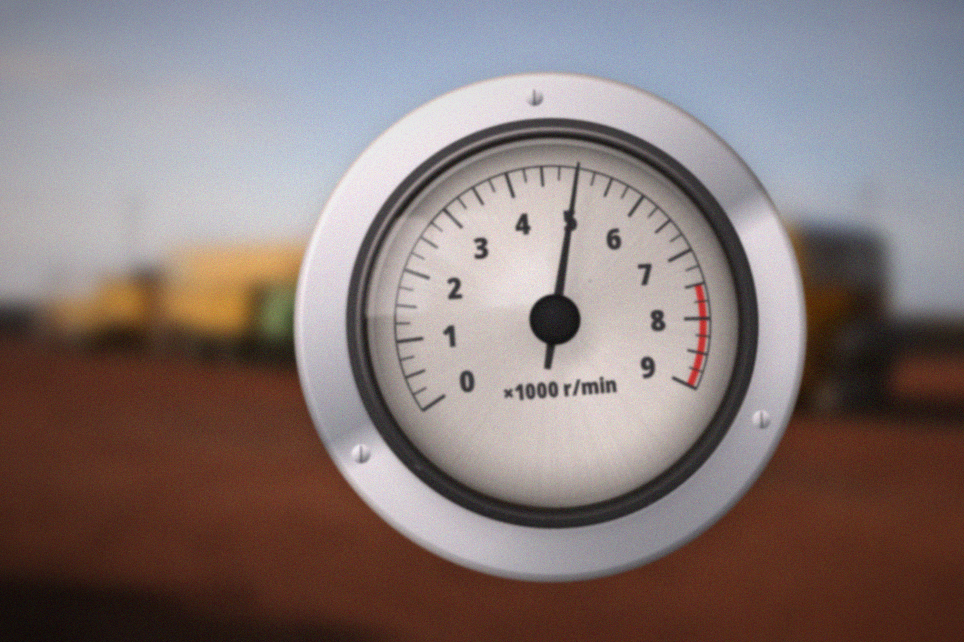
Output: rpm 5000
